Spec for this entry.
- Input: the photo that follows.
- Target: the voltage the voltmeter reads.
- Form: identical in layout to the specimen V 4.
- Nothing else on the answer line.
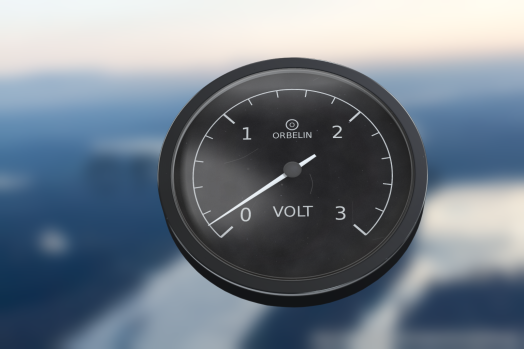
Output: V 0.1
